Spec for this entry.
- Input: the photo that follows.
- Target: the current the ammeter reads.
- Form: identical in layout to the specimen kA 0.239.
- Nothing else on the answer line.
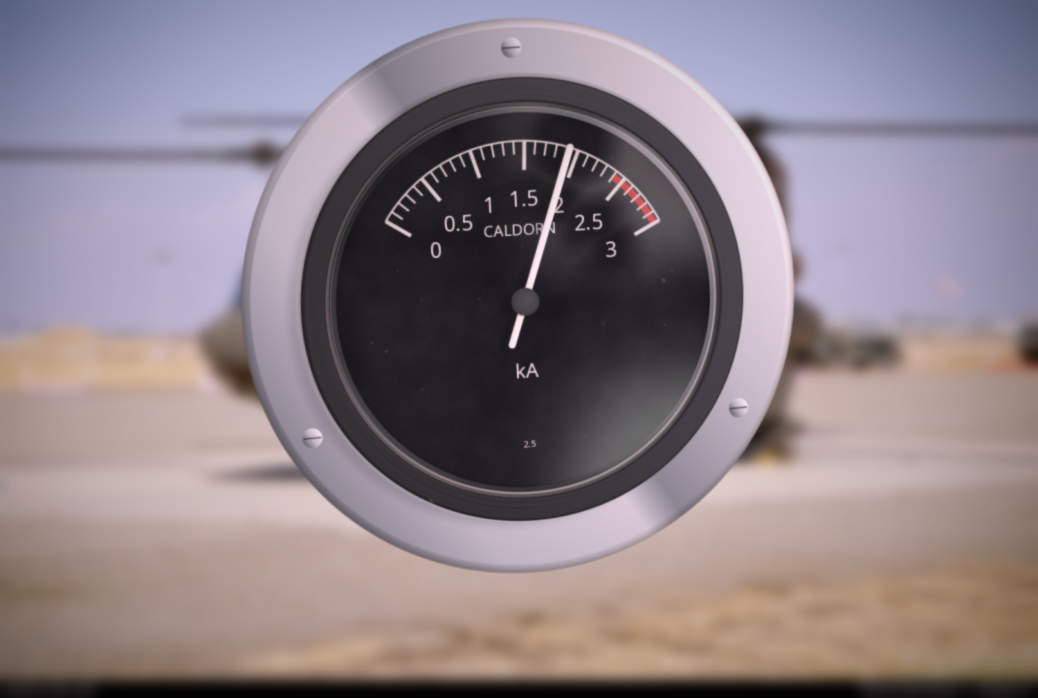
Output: kA 1.9
